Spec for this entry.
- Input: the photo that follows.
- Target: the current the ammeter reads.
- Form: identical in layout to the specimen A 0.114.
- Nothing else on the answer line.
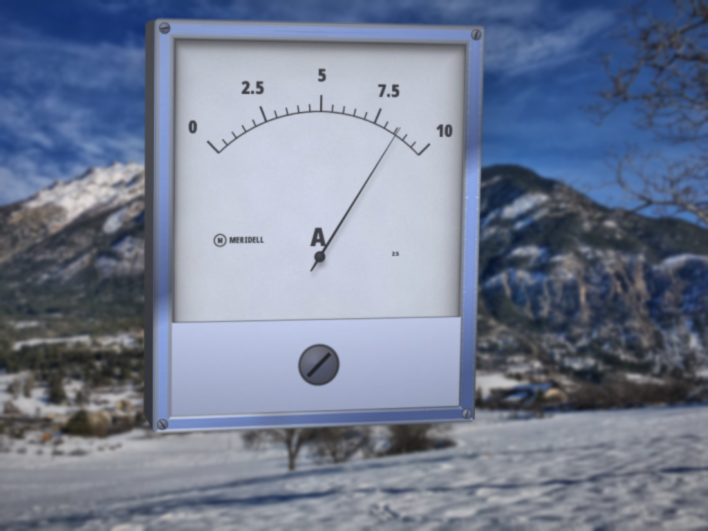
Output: A 8.5
